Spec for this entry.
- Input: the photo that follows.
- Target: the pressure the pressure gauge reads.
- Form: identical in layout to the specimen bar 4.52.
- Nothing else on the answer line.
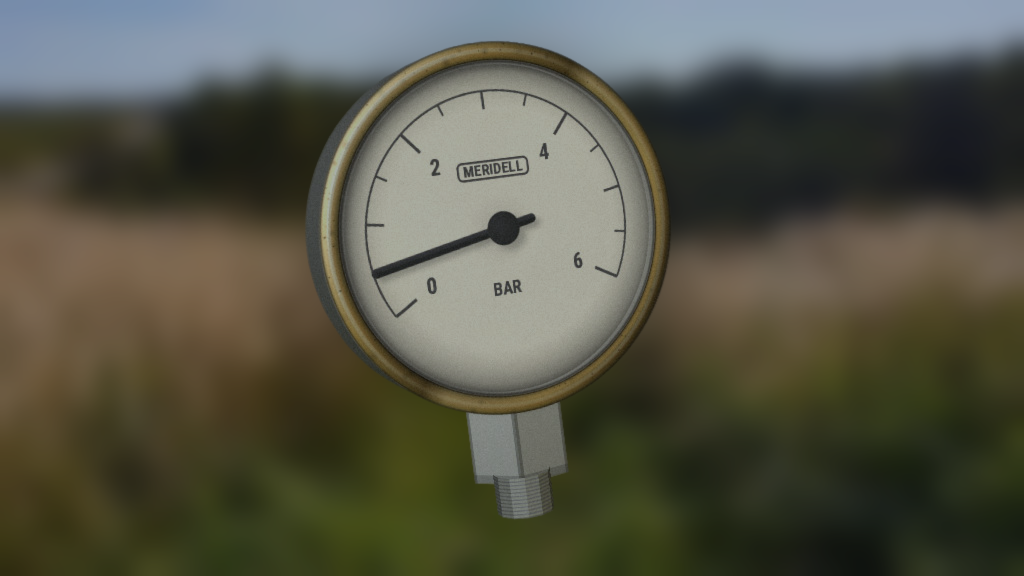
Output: bar 0.5
